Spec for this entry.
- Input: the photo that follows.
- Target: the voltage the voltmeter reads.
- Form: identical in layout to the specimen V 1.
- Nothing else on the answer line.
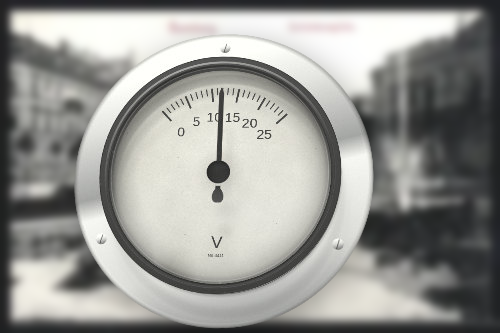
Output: V 12
